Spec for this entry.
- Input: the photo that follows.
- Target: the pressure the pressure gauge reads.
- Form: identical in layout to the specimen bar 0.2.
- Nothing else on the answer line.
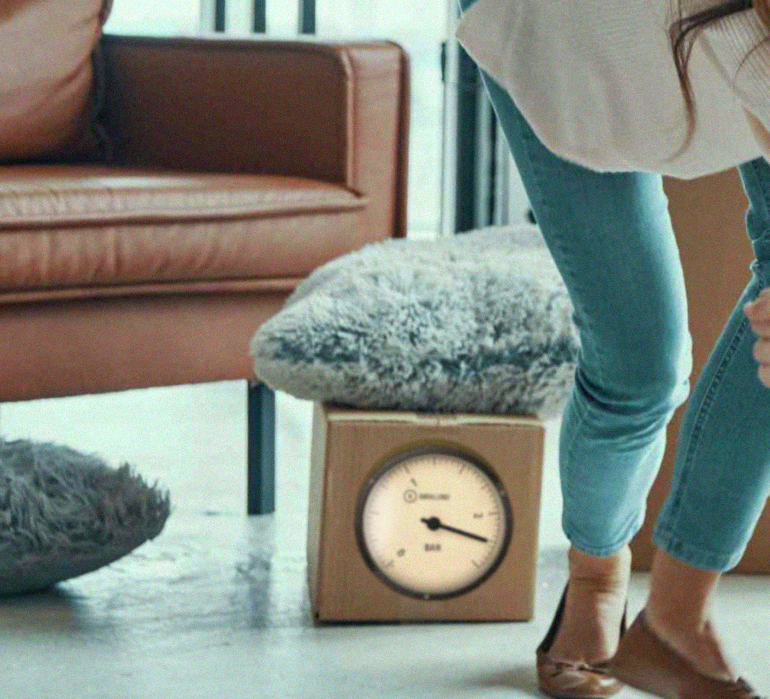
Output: bar 2.25
